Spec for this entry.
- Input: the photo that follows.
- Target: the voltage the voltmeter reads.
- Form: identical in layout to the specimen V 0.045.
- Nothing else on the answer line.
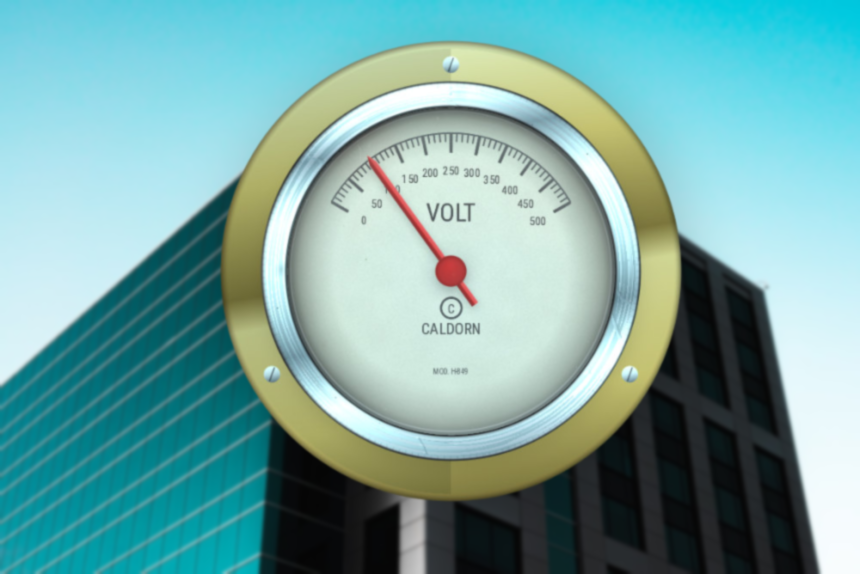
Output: V 100
